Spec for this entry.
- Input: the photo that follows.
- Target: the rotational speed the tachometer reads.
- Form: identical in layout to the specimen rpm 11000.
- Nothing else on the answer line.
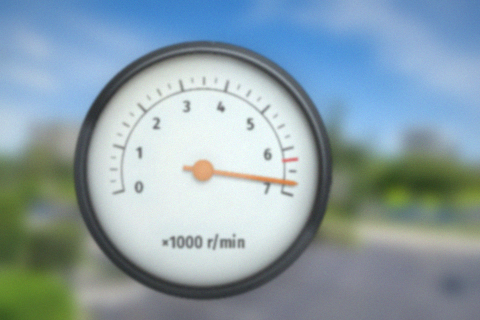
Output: rpm 6750
